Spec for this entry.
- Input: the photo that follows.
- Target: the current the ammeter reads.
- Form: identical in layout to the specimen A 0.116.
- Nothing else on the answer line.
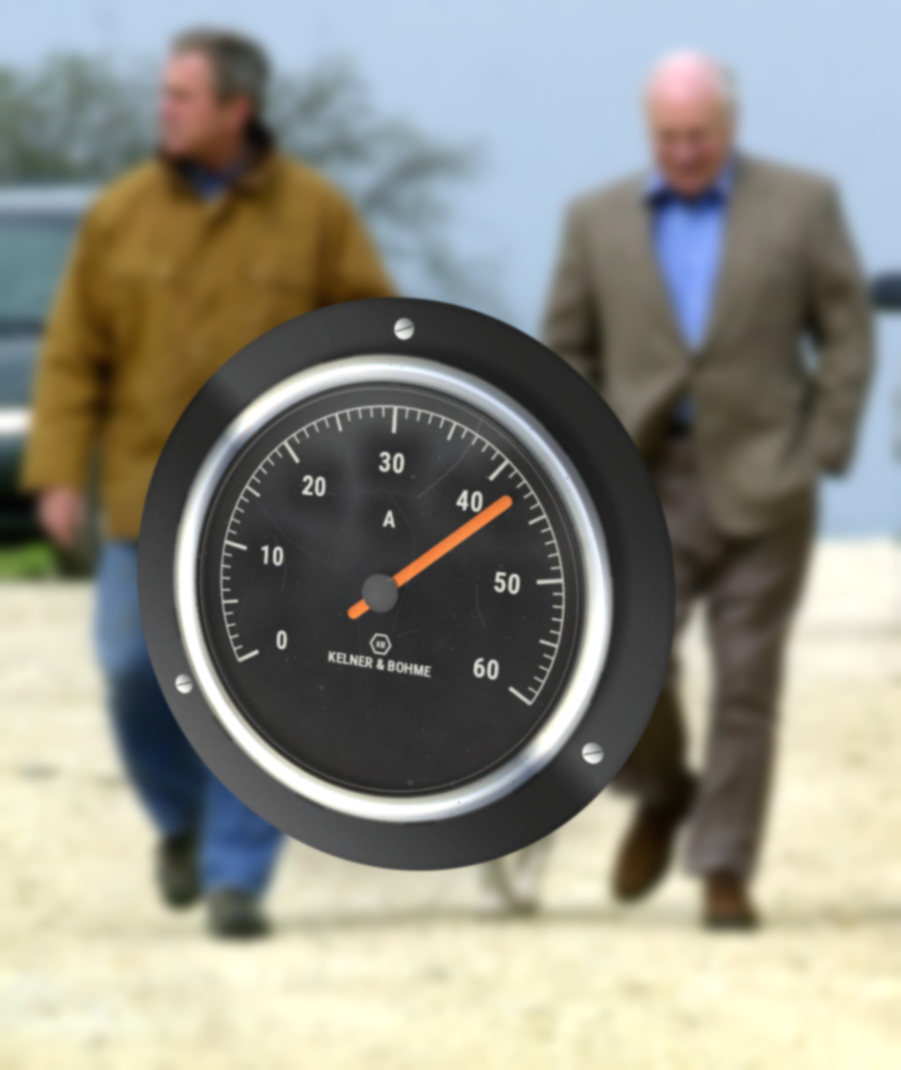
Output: A 42.5
